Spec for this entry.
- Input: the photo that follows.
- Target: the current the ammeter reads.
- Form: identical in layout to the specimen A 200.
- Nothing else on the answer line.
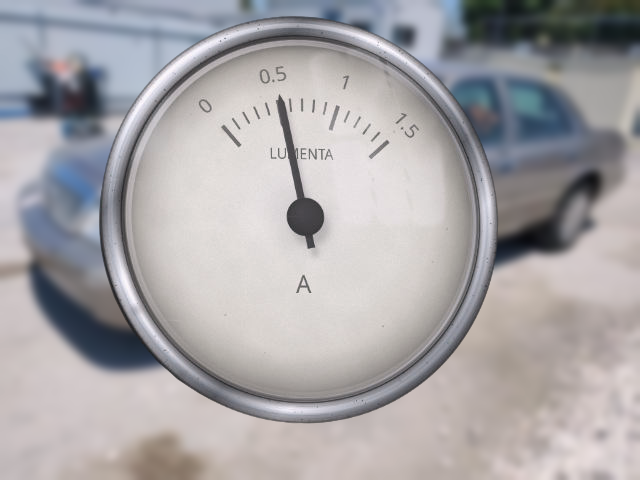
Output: A 0.5
